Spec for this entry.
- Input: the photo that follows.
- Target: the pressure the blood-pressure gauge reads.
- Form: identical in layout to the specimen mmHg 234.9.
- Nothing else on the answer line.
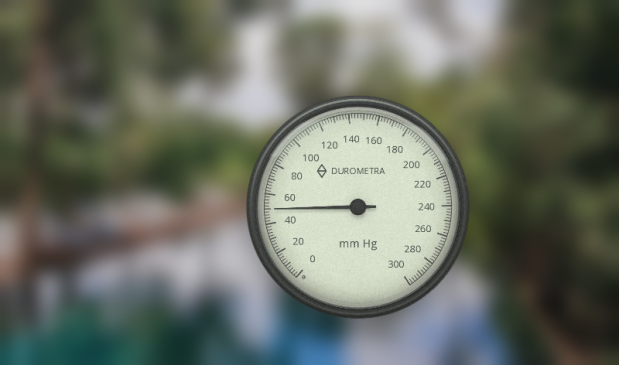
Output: mmHg 50
